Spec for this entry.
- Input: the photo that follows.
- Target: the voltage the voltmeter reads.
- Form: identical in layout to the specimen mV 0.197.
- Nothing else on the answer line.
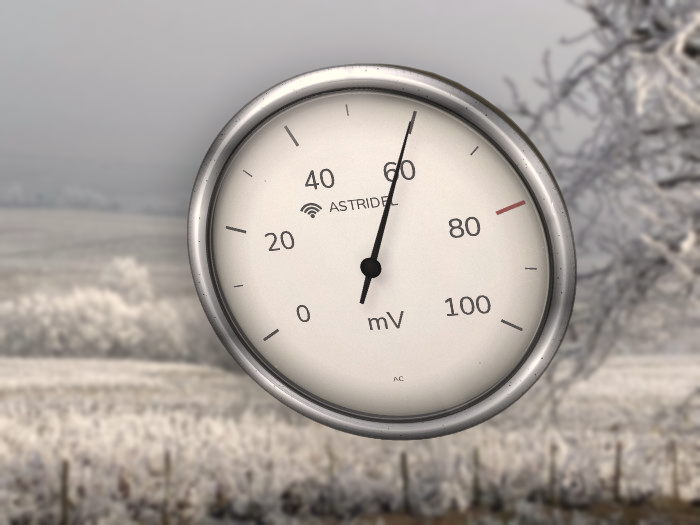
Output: mV 60
